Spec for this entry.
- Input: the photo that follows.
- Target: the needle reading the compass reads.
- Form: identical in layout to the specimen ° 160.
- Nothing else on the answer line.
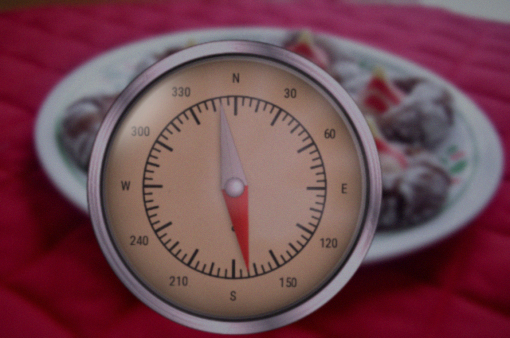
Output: ° 170
